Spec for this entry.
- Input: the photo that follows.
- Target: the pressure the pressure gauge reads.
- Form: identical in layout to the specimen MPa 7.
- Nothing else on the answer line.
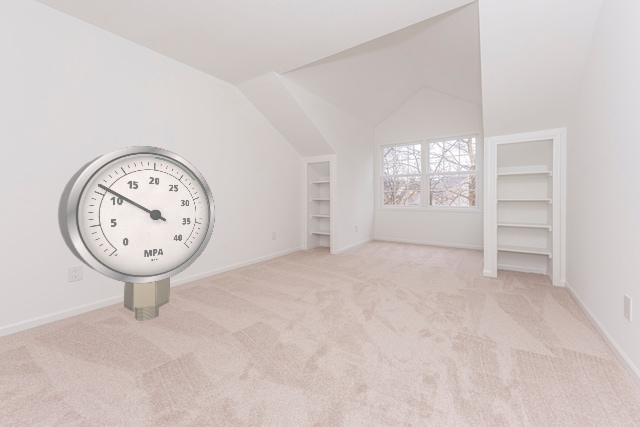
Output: MPa 11
